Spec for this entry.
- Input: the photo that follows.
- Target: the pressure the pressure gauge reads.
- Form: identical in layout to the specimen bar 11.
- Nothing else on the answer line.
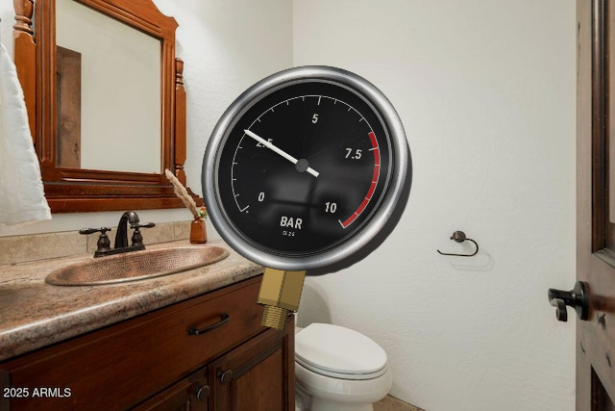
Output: bar 2.5
